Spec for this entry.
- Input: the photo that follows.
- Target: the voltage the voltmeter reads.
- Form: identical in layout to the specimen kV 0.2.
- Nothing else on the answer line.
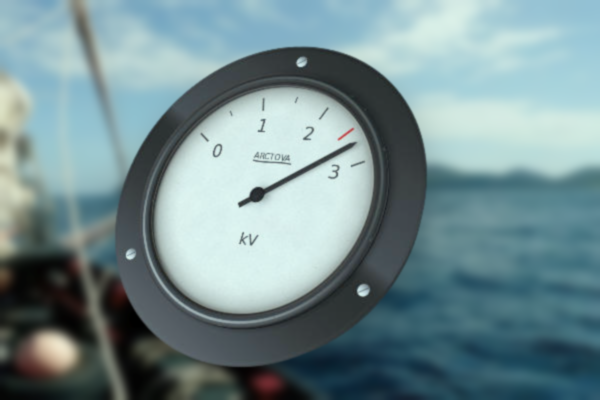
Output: kV 2.75
